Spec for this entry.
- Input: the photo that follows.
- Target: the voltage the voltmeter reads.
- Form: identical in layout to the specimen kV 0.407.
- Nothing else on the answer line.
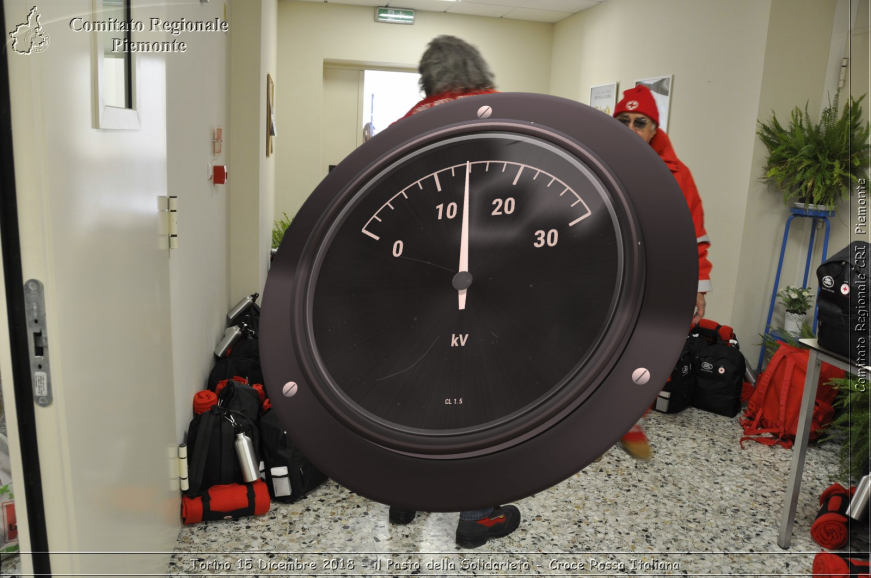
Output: kV 14
